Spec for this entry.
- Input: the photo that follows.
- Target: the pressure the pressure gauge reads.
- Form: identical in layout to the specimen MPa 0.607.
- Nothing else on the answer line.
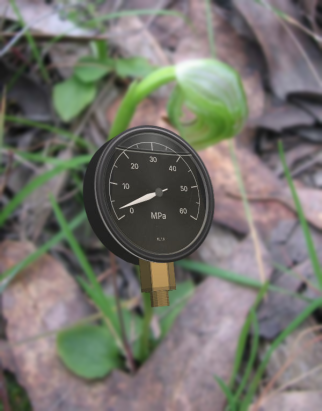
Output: MPa 2.5
